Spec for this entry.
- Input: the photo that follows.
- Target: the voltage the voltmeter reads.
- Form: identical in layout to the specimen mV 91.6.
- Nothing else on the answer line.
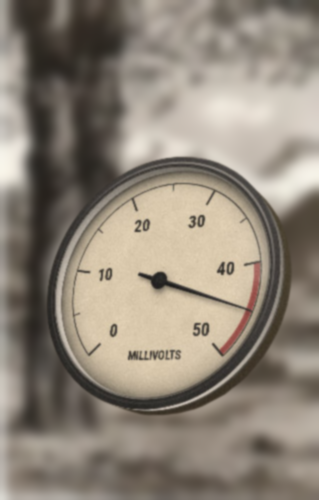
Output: mV 45
